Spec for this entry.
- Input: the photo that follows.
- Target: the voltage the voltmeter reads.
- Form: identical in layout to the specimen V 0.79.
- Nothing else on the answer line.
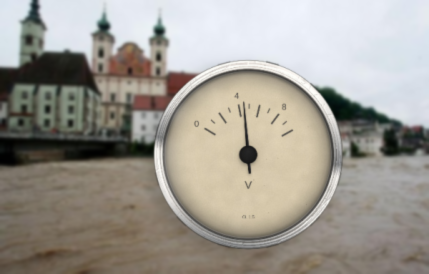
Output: V 4.5
